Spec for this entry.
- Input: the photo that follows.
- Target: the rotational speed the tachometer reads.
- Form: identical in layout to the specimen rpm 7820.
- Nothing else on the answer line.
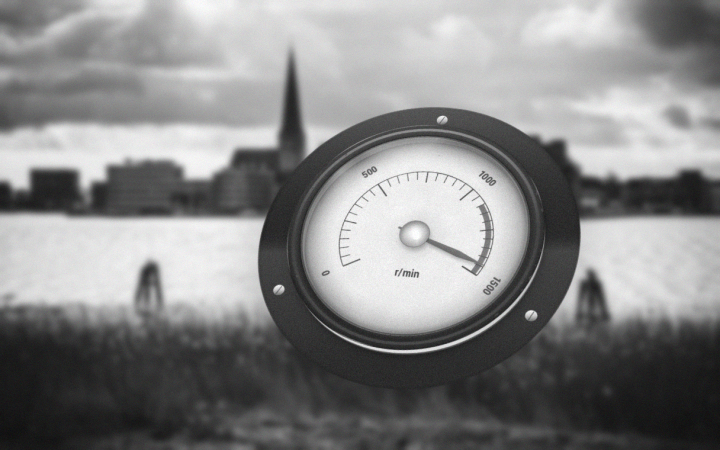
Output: rpm 1450
